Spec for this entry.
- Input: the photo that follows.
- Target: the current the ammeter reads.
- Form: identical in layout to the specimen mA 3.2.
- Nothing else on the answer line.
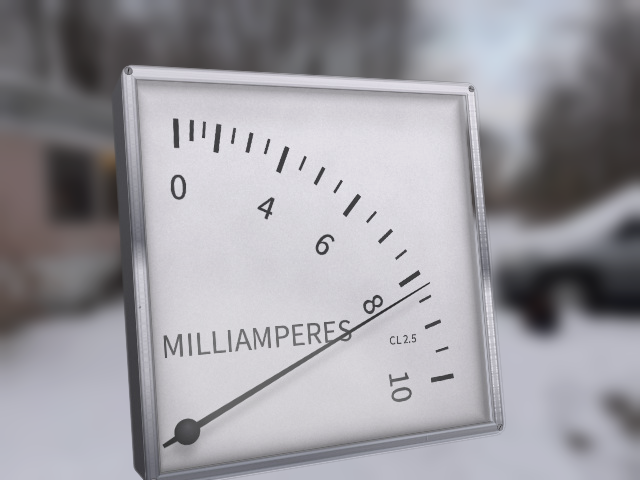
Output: mA 8.25
